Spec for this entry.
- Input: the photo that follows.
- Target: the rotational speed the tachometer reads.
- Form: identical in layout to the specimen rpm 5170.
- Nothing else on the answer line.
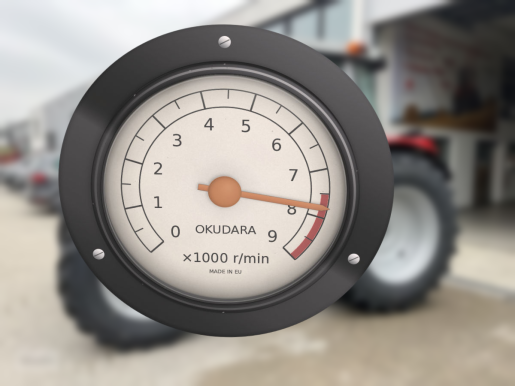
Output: rpm 7750
